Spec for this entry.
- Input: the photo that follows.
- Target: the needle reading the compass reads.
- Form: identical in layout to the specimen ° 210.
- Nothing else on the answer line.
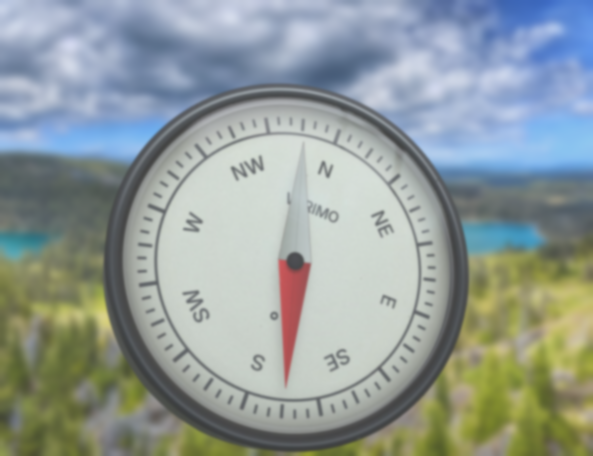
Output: ° 165
